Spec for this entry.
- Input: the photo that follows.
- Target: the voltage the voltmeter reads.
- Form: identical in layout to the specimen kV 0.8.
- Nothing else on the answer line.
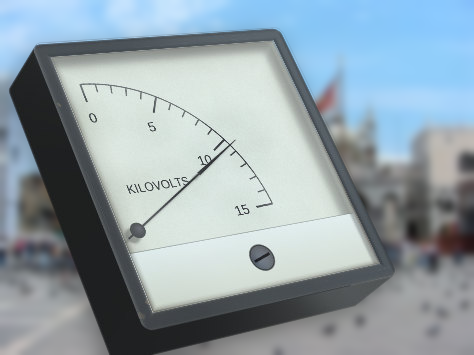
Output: kV 10.5
